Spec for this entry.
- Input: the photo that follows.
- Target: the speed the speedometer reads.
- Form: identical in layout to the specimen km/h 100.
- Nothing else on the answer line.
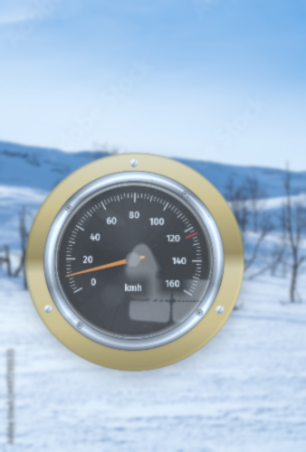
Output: km/h 10
